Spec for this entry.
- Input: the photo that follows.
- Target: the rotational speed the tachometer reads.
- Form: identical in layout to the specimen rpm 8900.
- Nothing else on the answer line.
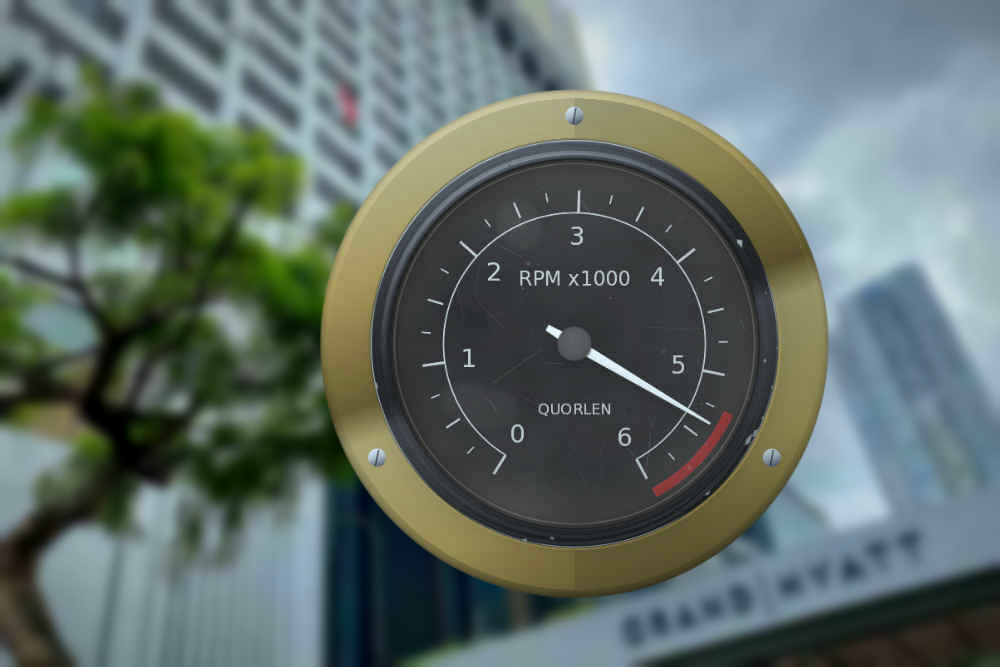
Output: rpm 5375
